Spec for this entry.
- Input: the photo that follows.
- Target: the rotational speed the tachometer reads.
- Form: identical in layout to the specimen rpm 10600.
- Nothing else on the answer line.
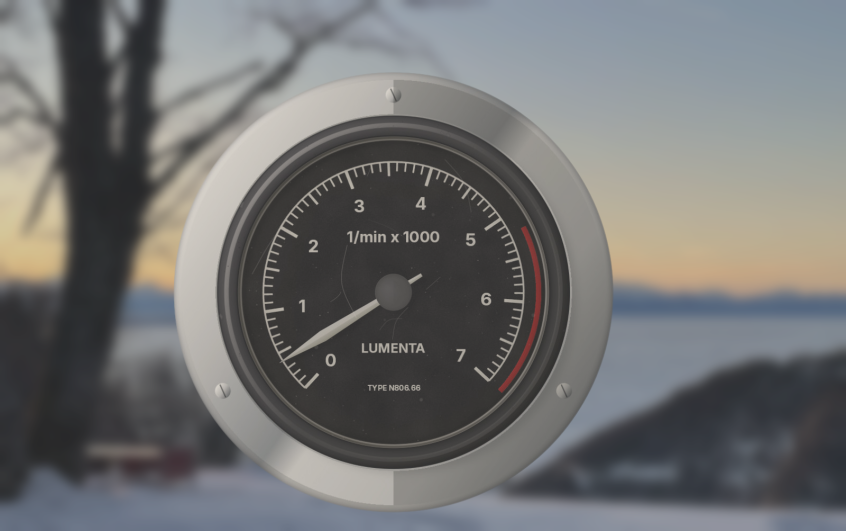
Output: rpm 400
